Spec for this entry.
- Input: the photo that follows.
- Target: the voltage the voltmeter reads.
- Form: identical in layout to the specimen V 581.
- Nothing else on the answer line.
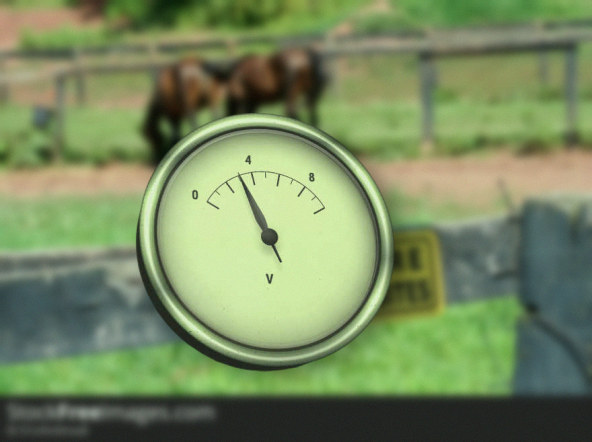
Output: V 3
